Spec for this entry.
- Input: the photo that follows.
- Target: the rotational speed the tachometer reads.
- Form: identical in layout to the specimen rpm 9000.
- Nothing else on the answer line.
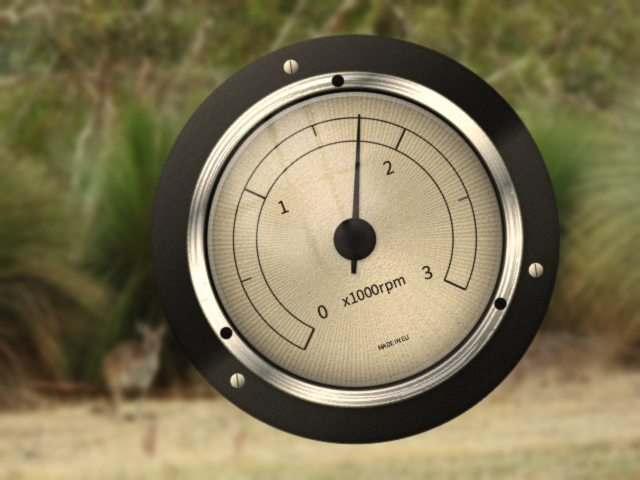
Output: rpm 1750
